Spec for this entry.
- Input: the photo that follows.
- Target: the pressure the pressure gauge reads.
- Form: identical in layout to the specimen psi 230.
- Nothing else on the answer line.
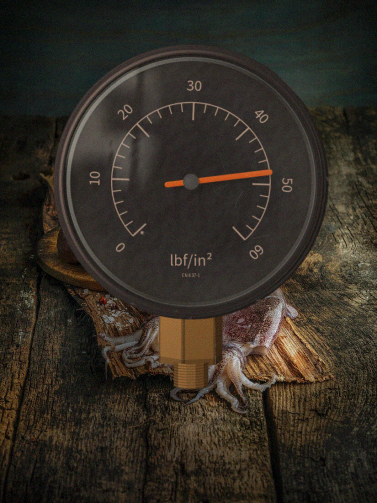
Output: psi 48
